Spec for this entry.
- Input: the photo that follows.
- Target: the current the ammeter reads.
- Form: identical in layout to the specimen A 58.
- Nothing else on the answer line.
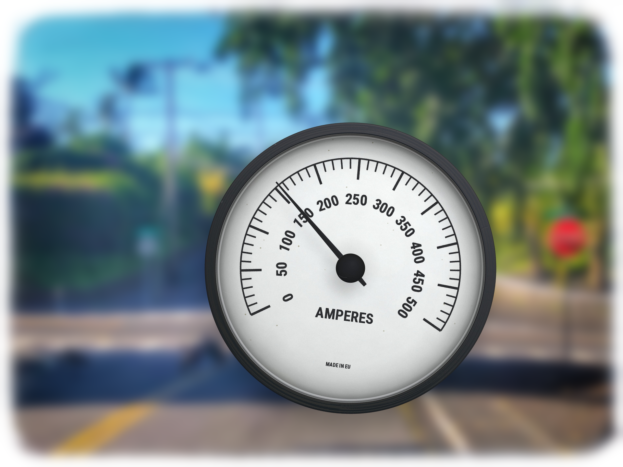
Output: A 155
